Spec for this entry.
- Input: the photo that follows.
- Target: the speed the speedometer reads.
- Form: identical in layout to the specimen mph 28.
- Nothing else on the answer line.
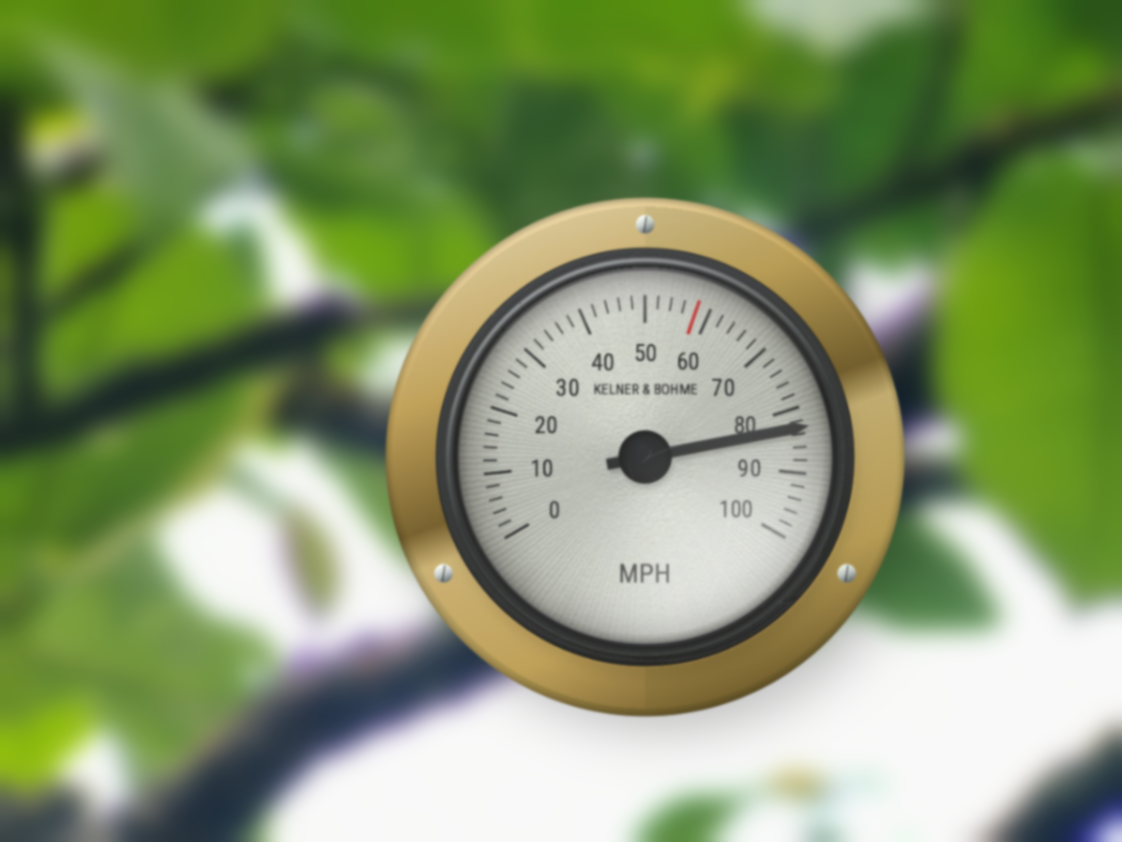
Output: mph 83
